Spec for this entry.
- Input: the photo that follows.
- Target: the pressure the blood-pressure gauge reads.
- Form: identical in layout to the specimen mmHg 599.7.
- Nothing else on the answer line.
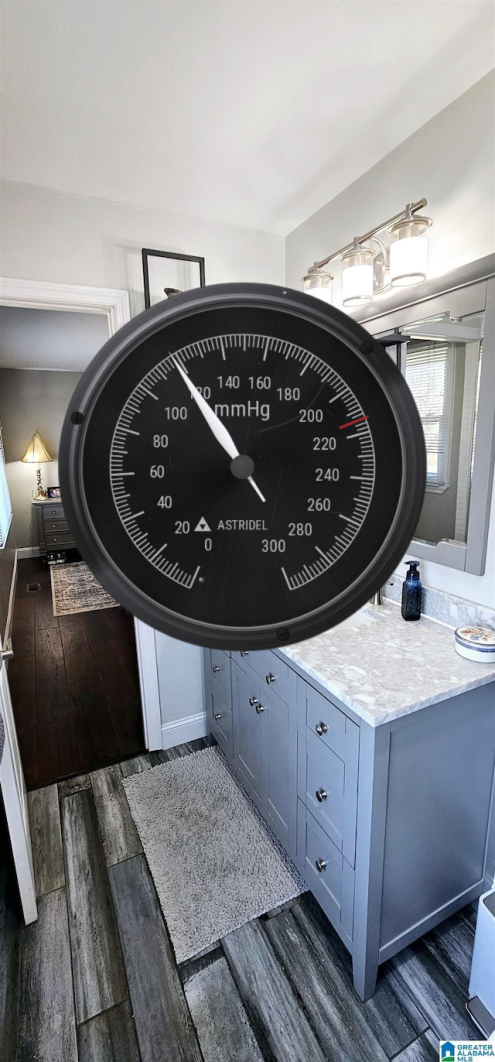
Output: mmHg 118
